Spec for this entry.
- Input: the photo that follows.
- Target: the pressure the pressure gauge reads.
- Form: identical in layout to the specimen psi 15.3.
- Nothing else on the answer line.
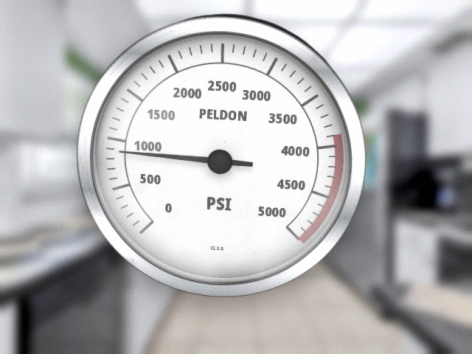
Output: psi 900
